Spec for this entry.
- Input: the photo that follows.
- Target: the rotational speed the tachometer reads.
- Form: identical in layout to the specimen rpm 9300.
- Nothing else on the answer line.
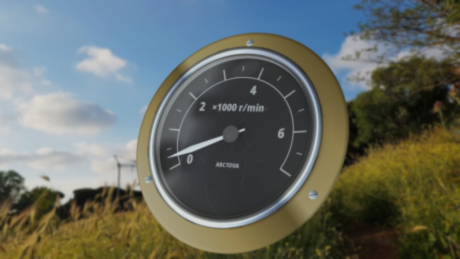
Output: rpm 250
